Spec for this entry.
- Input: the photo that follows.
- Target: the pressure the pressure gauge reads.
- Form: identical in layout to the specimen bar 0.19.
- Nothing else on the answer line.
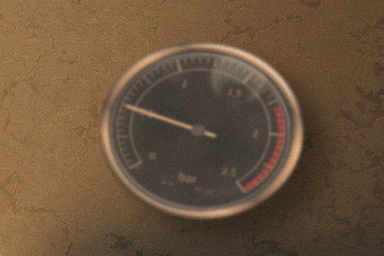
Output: bar 0.5
